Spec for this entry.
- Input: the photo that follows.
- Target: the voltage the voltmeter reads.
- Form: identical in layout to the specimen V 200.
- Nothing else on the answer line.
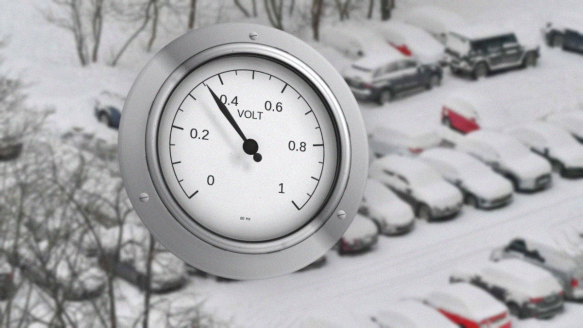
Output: V 0.35
